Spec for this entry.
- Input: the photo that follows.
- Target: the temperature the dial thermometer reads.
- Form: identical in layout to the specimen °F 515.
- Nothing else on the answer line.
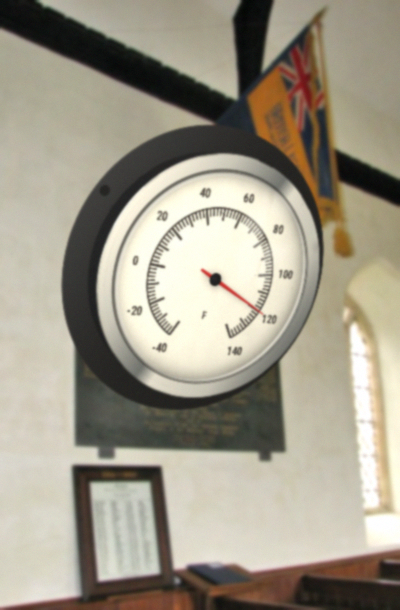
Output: °F 120
